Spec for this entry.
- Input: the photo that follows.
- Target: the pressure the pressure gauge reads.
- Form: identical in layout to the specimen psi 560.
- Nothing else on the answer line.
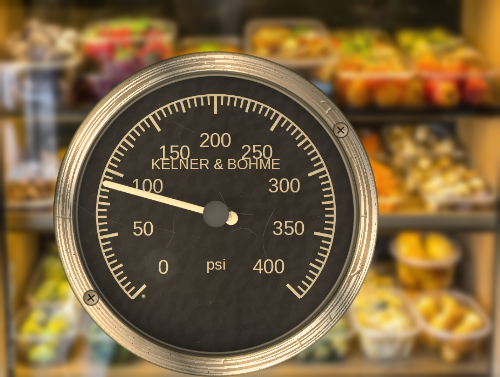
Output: psi 90
